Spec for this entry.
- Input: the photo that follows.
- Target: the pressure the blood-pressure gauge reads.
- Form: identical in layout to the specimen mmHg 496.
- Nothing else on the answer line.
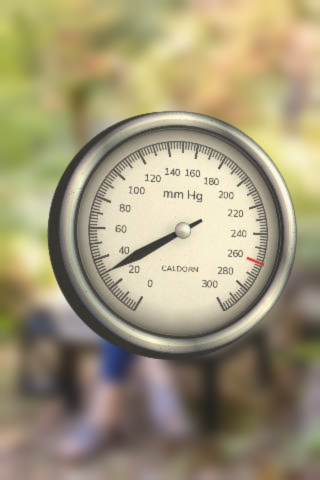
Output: mmHg 30
